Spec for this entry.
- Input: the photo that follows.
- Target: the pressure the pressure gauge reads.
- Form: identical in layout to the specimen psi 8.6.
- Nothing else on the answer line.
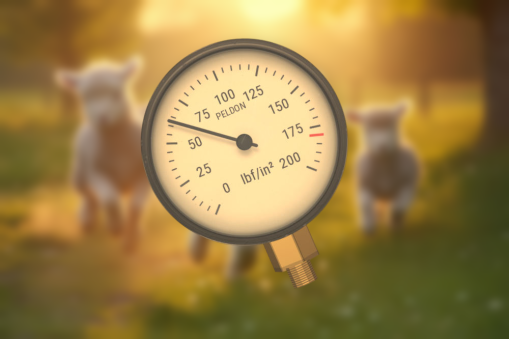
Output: psi 62.5
